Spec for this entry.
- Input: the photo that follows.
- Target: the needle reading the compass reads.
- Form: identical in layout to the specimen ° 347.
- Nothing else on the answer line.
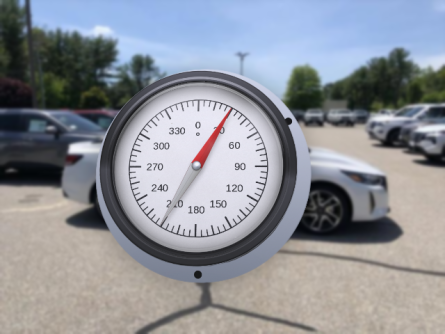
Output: ° 30
